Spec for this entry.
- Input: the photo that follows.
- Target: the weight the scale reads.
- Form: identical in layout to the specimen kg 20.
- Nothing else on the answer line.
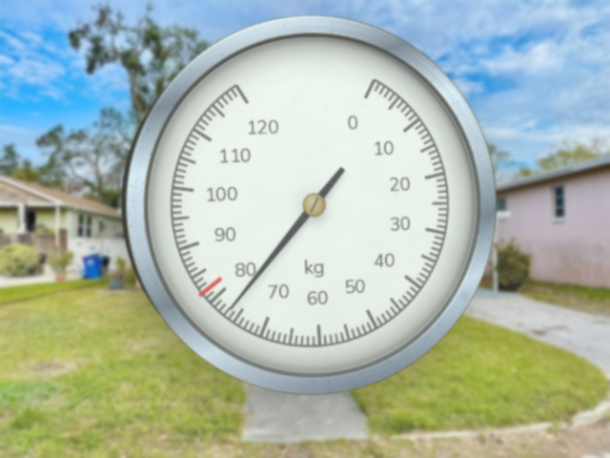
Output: kg 77
